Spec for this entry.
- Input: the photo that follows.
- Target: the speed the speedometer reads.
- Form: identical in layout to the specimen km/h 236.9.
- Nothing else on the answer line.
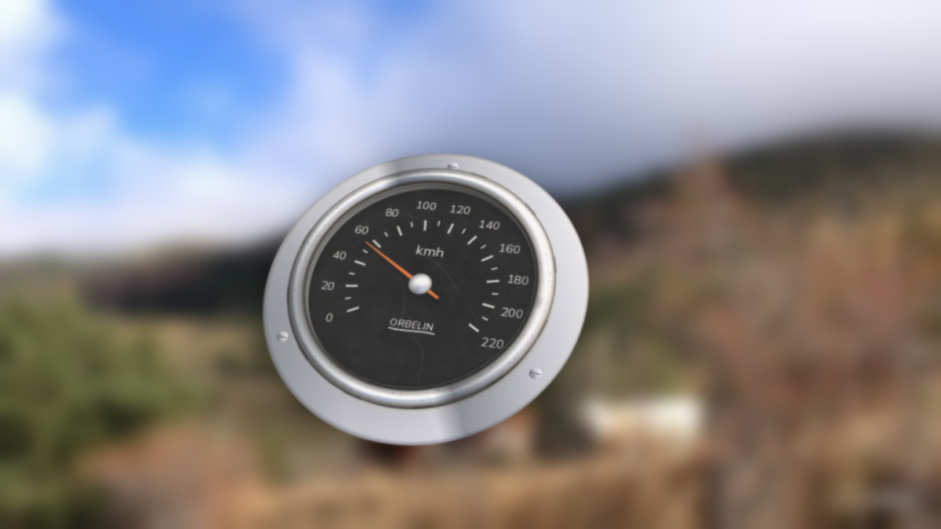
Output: km/h 55
